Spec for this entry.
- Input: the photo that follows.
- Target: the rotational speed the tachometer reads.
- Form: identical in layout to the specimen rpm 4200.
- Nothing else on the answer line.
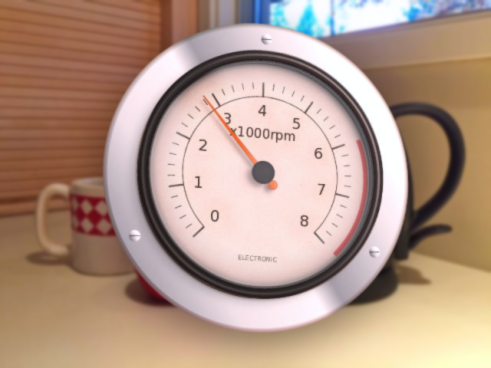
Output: rpm 2800
